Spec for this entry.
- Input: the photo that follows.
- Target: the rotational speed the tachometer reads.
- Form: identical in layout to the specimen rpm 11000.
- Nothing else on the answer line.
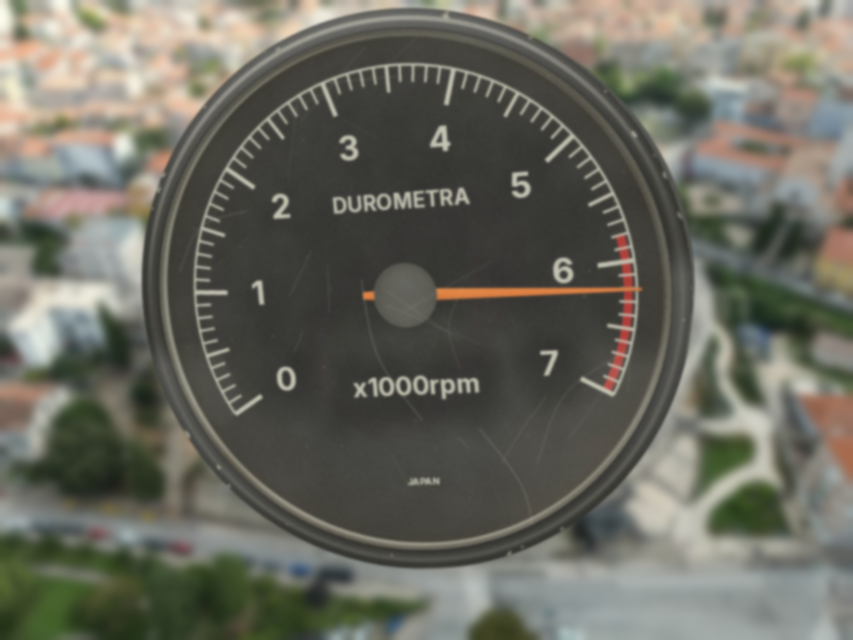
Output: rpm 6200
